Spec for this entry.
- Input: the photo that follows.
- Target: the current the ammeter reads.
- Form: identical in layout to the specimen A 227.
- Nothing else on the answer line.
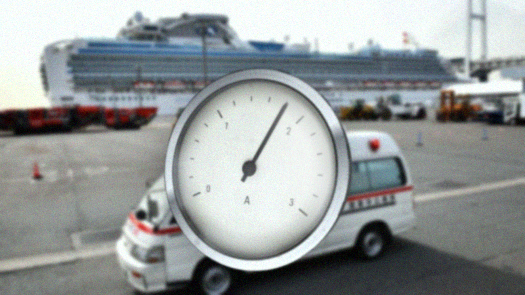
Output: A 1.8
